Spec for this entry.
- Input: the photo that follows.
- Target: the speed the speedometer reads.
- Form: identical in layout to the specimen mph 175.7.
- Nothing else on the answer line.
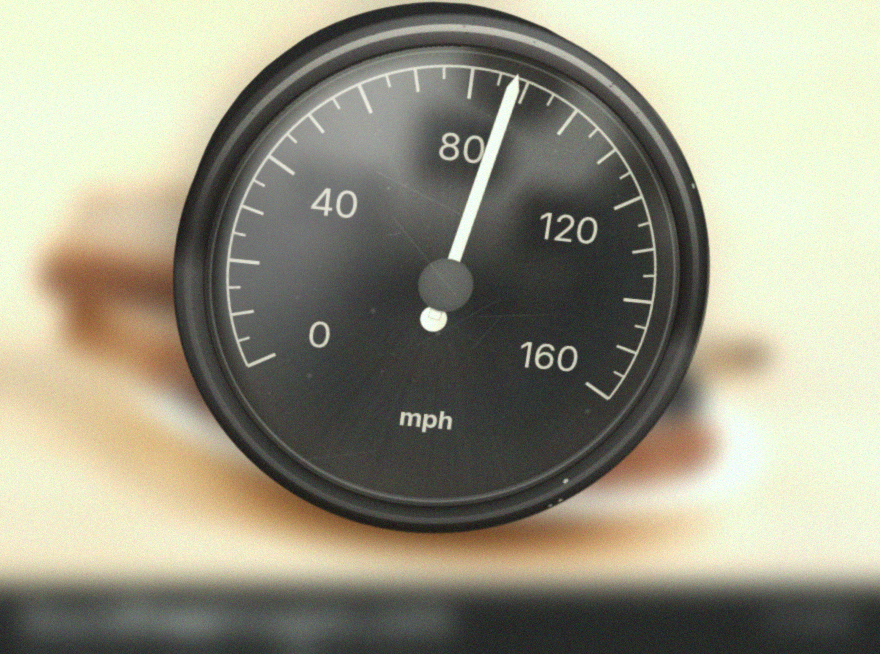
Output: mph 87.5
